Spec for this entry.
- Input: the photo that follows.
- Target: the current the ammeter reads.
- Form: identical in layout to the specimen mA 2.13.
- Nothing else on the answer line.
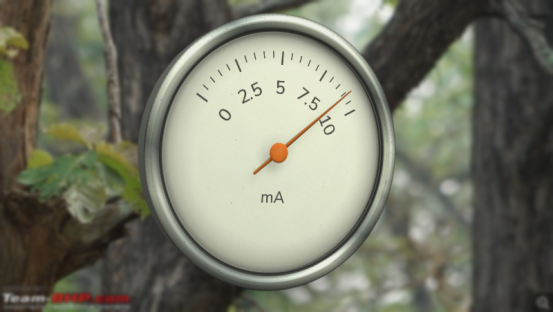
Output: mA 9
